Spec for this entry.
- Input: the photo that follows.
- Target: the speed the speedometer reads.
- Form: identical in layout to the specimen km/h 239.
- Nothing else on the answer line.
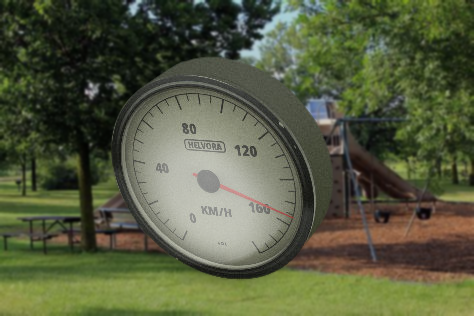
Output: km/h 155
